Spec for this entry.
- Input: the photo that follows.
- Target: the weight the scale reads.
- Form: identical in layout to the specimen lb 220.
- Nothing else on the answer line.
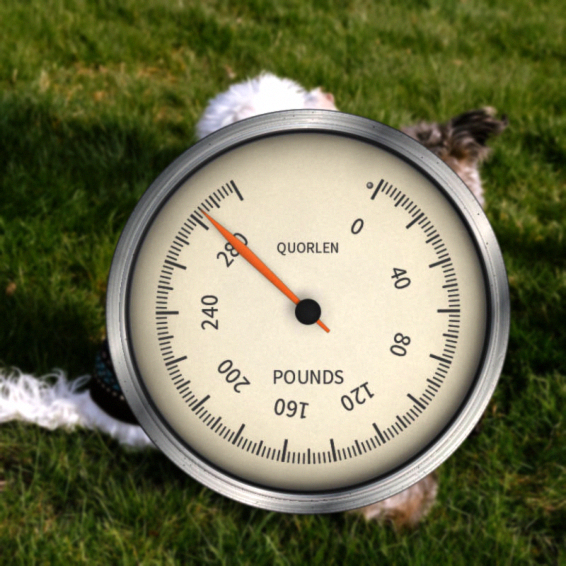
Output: lb 284
